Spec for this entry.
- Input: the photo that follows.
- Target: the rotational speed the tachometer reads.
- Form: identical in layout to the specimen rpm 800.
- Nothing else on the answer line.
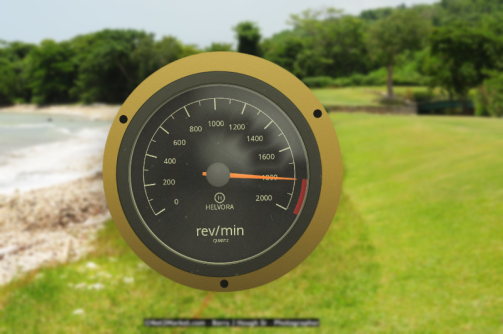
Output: rpm 1800
